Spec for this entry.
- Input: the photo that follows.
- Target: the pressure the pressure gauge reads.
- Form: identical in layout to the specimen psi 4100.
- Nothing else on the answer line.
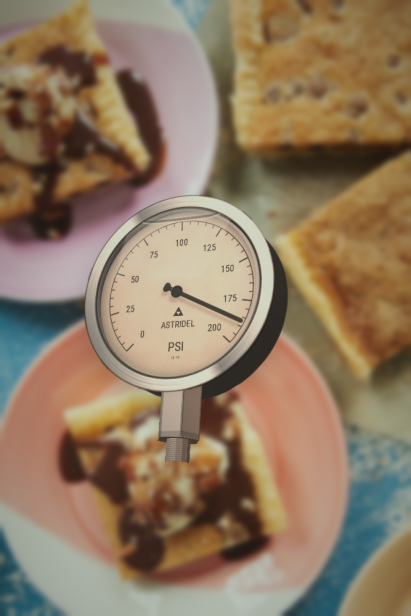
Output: psi 187.5
